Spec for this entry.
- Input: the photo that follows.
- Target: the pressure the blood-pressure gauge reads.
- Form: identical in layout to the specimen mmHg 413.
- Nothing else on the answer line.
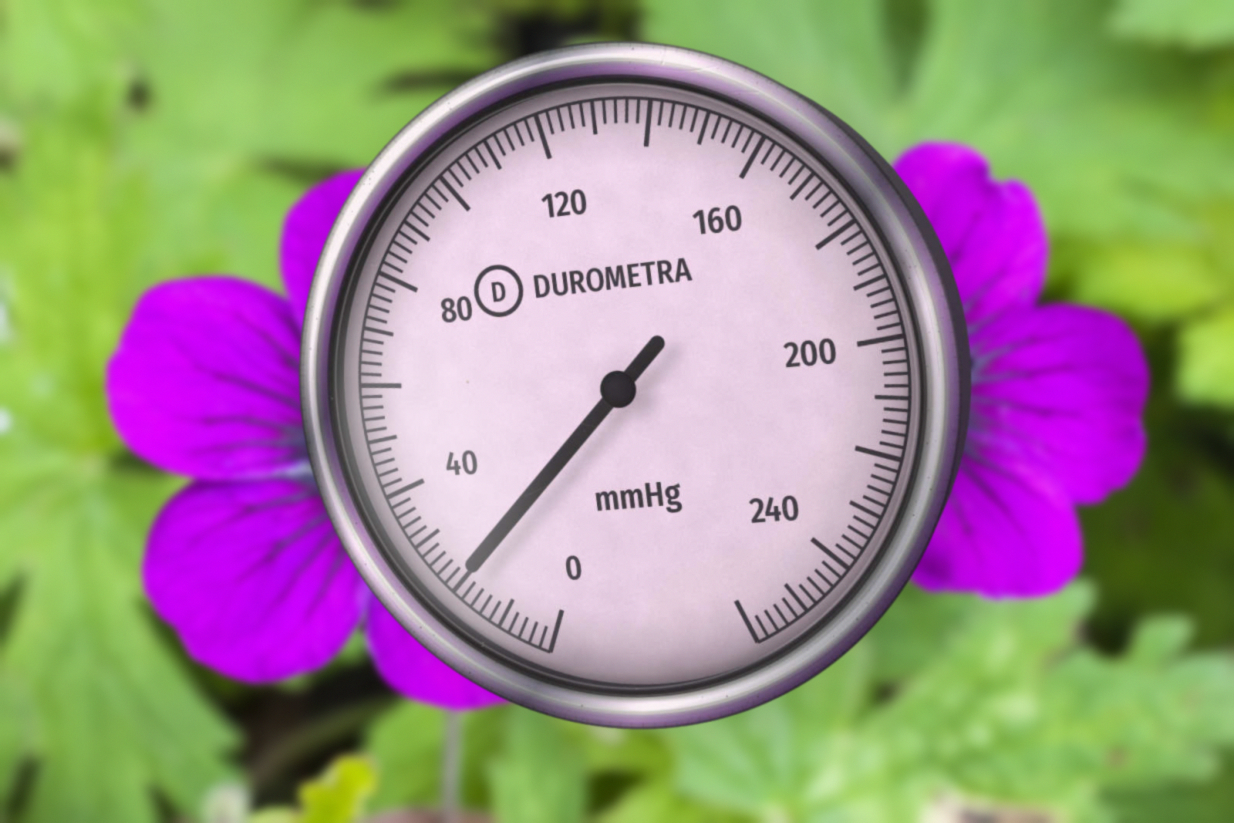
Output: mmHg 20
